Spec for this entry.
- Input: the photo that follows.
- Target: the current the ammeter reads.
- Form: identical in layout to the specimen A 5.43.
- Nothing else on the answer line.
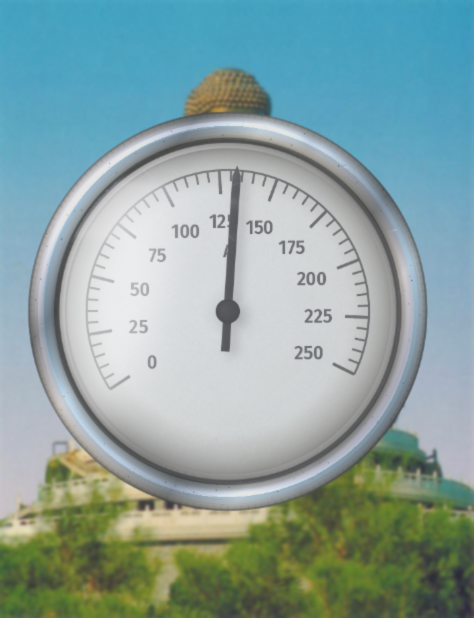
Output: A 132.5
